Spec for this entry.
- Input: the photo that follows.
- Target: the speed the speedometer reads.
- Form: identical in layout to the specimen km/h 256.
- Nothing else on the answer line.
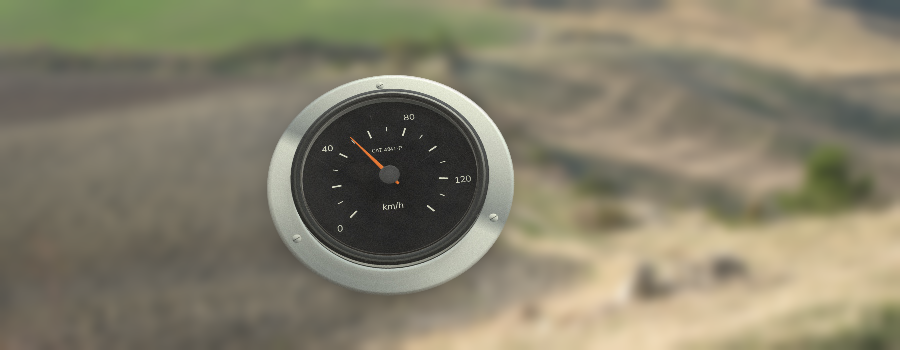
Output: km/h 50
